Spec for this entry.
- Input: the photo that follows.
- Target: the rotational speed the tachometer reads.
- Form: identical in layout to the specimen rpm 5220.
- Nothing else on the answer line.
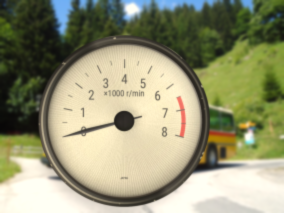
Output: rpm 0
